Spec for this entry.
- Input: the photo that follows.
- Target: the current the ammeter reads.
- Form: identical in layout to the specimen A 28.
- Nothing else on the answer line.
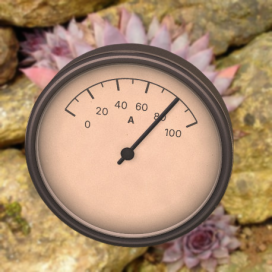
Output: A 80
